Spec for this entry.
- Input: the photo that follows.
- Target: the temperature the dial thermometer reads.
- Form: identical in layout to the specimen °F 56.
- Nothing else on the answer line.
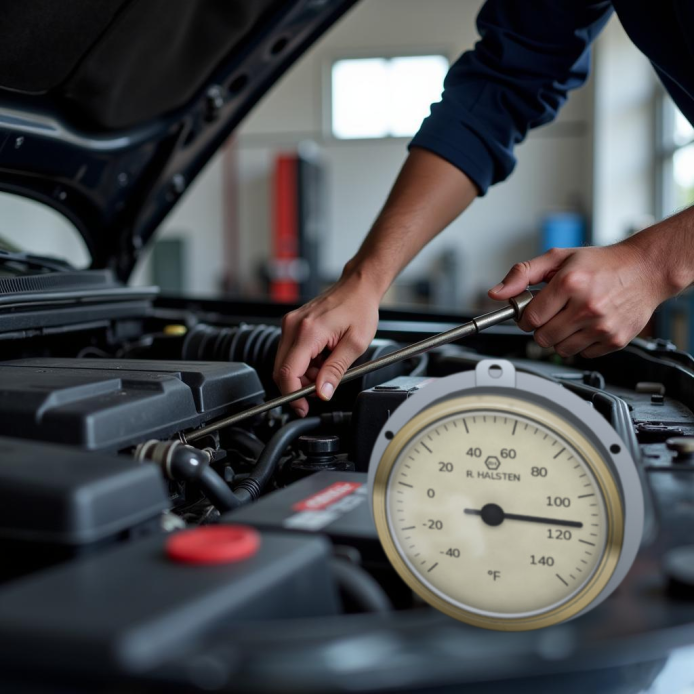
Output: °F 112
